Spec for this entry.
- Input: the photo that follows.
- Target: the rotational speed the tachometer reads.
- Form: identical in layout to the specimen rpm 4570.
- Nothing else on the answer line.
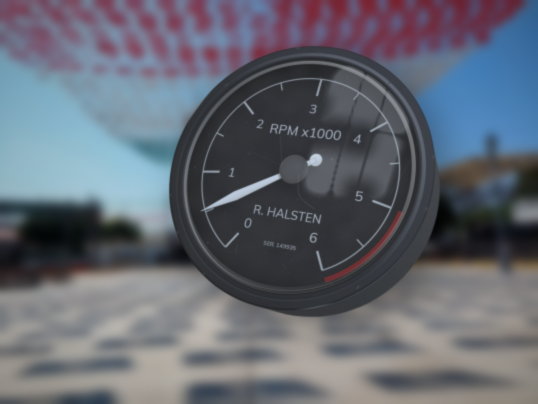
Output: rpm 500
